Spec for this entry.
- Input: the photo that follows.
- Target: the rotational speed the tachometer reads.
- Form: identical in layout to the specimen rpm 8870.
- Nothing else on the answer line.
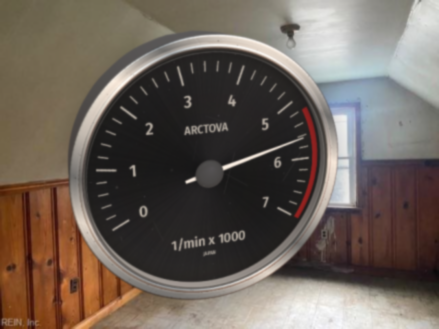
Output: rpm 5600
